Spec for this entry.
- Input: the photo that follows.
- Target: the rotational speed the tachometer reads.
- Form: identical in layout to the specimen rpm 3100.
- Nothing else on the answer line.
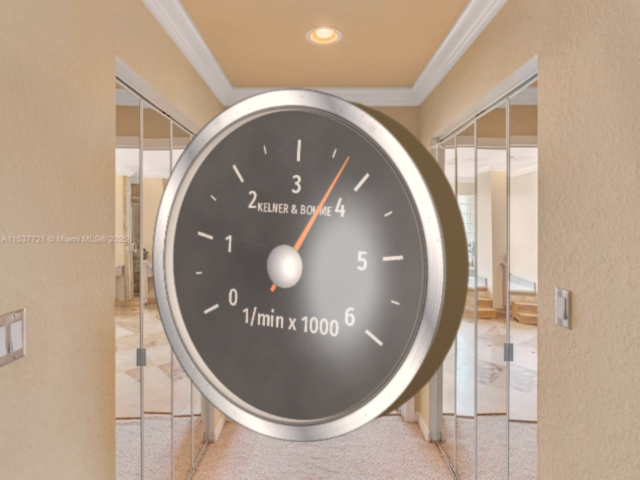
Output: rpm 3750
